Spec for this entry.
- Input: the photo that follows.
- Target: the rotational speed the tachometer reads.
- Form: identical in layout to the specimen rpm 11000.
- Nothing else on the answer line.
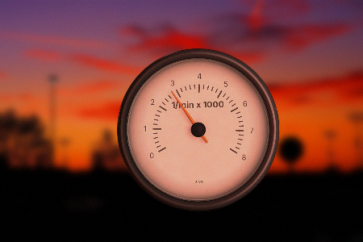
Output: rpm 2800
